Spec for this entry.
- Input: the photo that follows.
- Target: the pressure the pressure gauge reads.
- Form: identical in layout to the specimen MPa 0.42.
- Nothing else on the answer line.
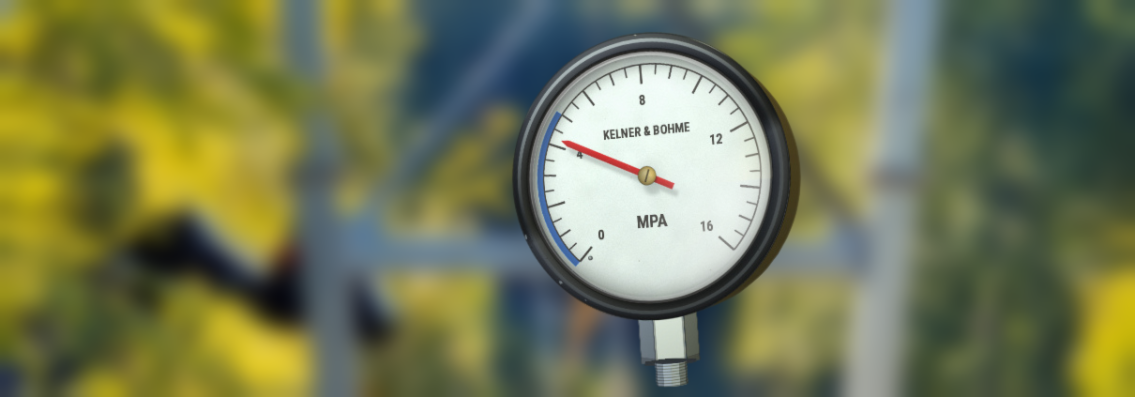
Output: MPa 4.25
